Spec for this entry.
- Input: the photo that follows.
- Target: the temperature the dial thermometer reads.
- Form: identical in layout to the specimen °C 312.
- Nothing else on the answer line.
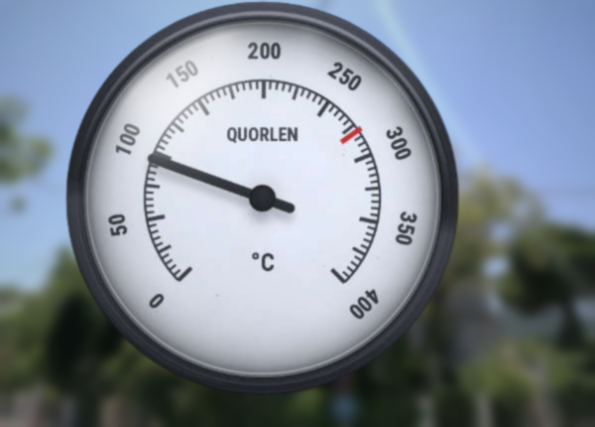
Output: °C 95
